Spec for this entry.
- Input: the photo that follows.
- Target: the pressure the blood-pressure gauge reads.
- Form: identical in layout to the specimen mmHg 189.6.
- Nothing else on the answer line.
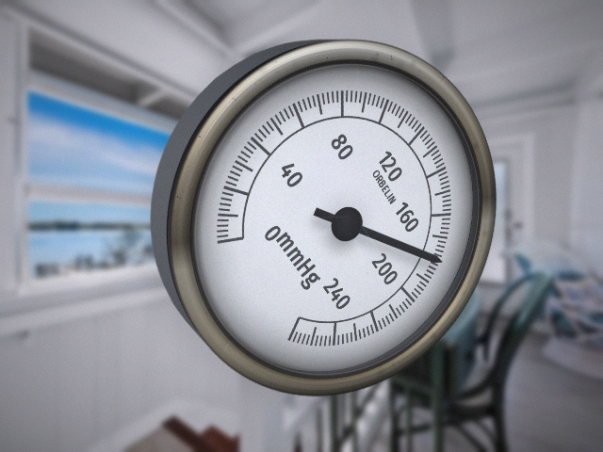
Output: mmHg 180
